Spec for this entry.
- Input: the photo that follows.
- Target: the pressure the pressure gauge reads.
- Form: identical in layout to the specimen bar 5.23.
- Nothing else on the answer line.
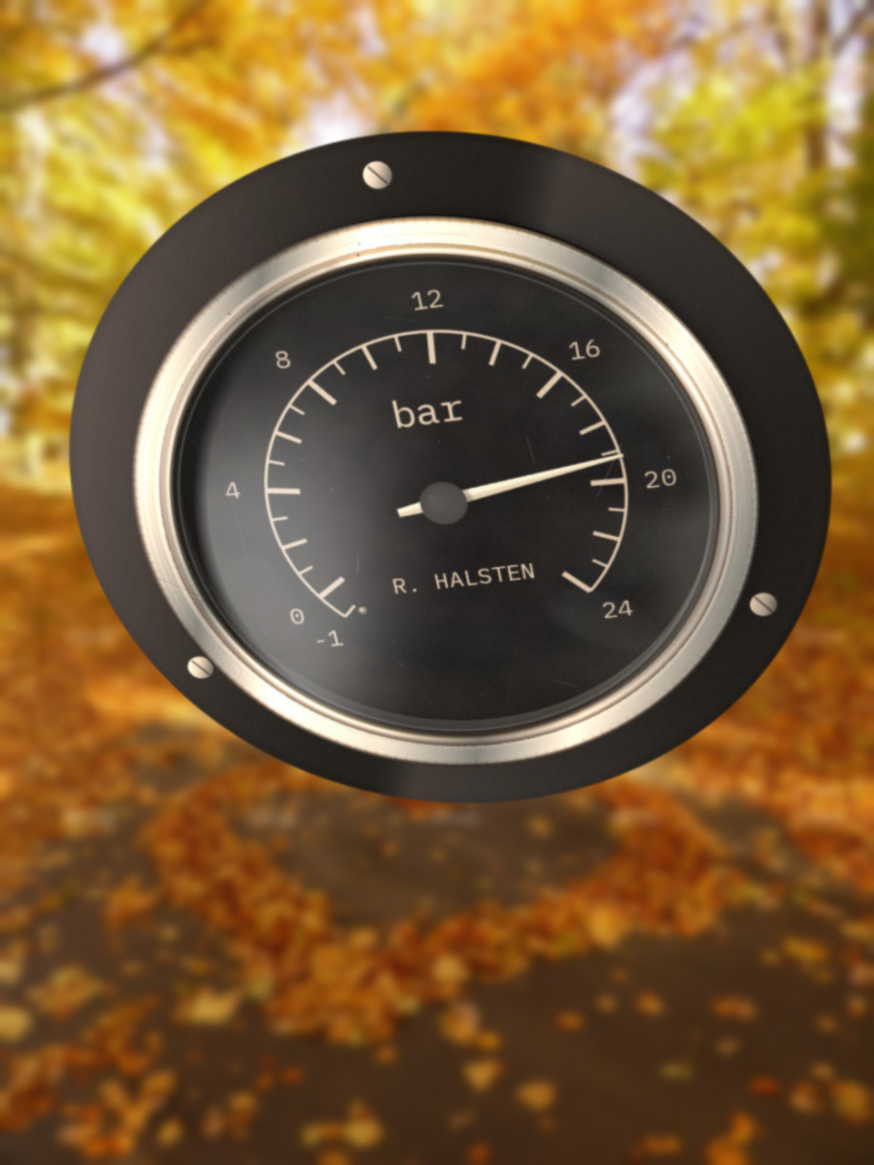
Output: bar 19
